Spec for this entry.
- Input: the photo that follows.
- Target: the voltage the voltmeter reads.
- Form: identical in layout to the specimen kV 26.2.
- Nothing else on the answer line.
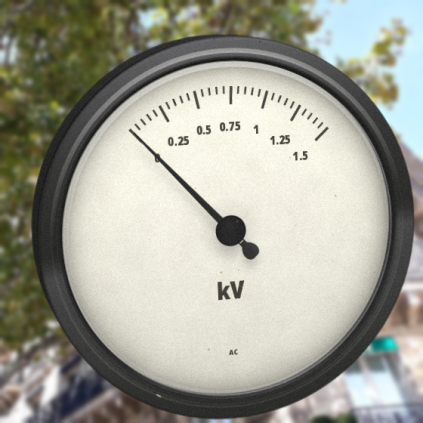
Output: kV 0
